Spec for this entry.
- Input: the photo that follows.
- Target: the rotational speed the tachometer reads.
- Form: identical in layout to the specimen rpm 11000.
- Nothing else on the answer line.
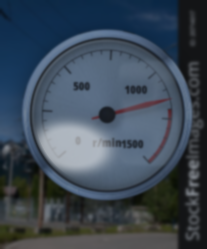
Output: rpm 1150
